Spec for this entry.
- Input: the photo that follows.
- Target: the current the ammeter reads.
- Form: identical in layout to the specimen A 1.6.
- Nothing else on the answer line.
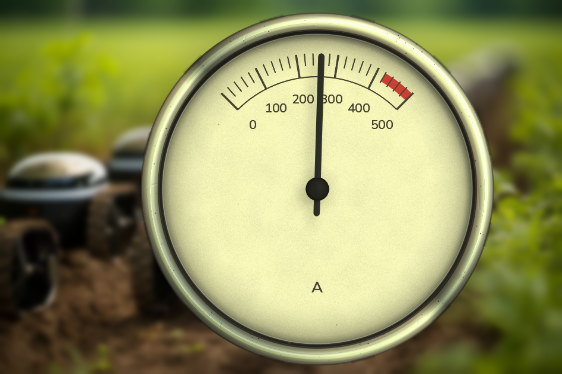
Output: A 260
